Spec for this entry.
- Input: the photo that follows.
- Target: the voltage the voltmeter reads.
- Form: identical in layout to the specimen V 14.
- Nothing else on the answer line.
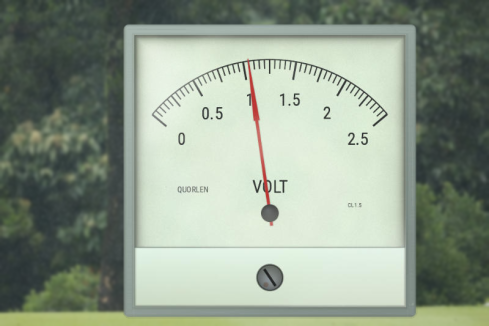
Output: V 1.05
